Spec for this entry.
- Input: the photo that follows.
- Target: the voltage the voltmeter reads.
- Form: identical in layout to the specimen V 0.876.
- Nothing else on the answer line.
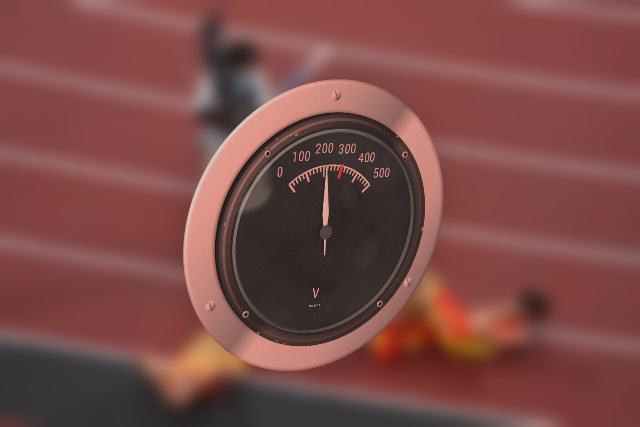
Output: V 200
